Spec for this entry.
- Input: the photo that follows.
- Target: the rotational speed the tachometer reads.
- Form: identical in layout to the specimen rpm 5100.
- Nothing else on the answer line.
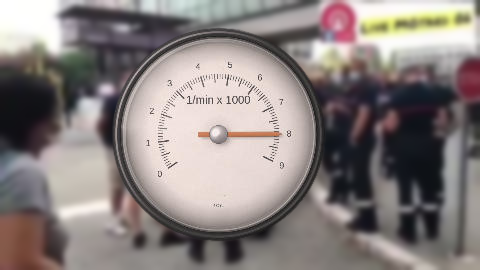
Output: rpm 8000
